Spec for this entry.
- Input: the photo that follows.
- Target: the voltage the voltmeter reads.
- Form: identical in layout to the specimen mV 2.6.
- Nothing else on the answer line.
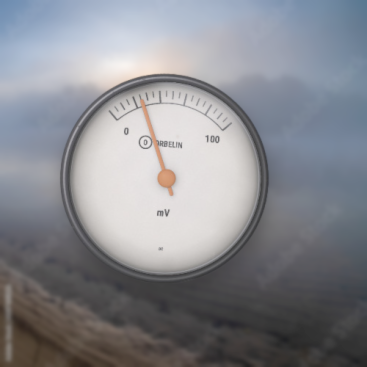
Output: mV 25
